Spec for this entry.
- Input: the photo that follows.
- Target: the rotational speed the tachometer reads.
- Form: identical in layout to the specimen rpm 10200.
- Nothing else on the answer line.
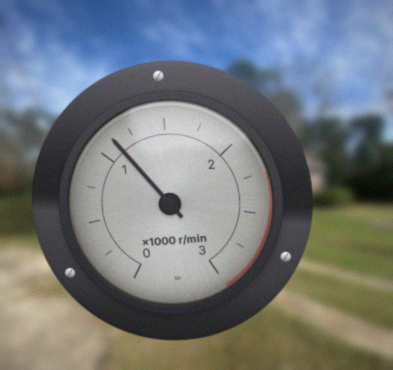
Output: rpm 1125
